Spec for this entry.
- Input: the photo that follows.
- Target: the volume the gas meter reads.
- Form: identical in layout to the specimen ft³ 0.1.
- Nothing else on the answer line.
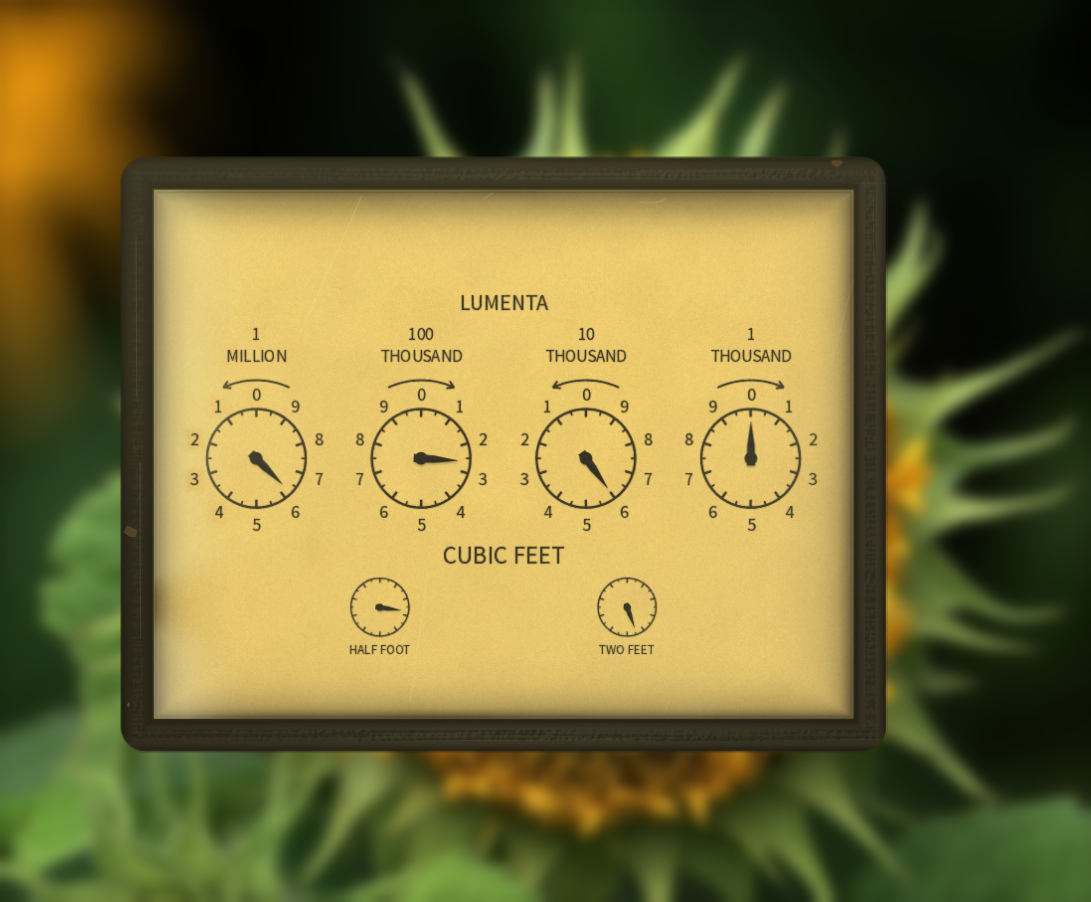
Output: ft³ 626000
